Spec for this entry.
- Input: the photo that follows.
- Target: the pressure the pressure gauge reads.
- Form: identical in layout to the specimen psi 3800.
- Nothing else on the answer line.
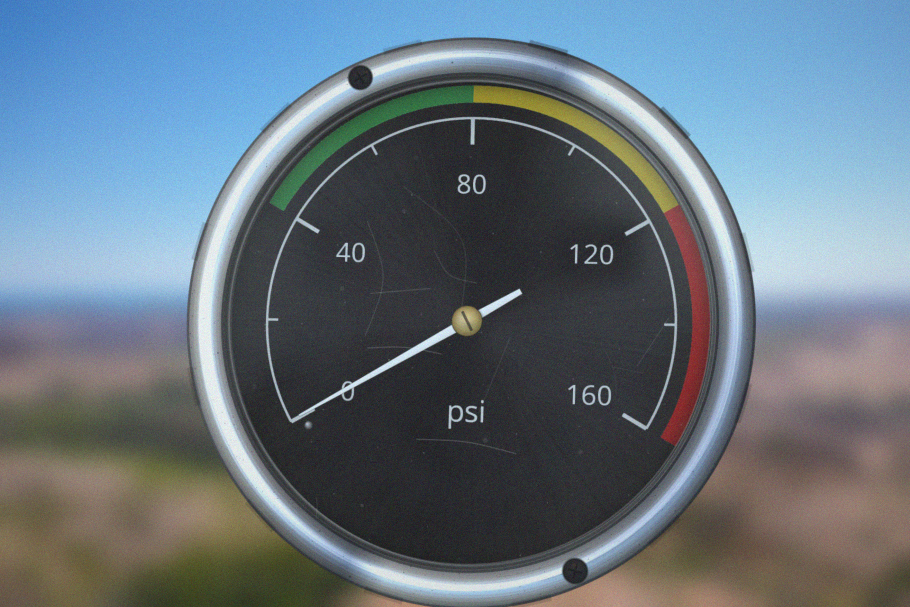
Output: psi 0
